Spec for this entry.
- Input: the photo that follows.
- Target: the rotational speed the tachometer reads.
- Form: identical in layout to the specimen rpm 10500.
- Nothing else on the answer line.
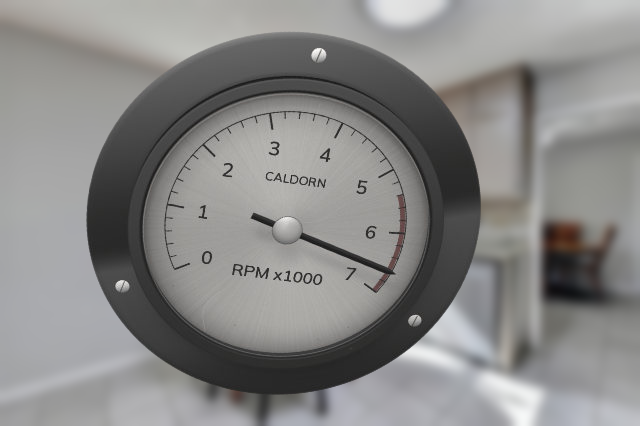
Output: rpm 6600
